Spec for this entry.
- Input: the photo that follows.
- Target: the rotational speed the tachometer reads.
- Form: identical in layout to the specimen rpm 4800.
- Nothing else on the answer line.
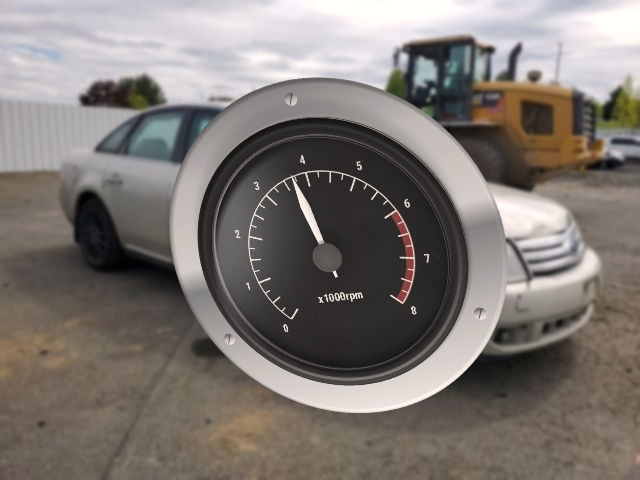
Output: rpm 3750
